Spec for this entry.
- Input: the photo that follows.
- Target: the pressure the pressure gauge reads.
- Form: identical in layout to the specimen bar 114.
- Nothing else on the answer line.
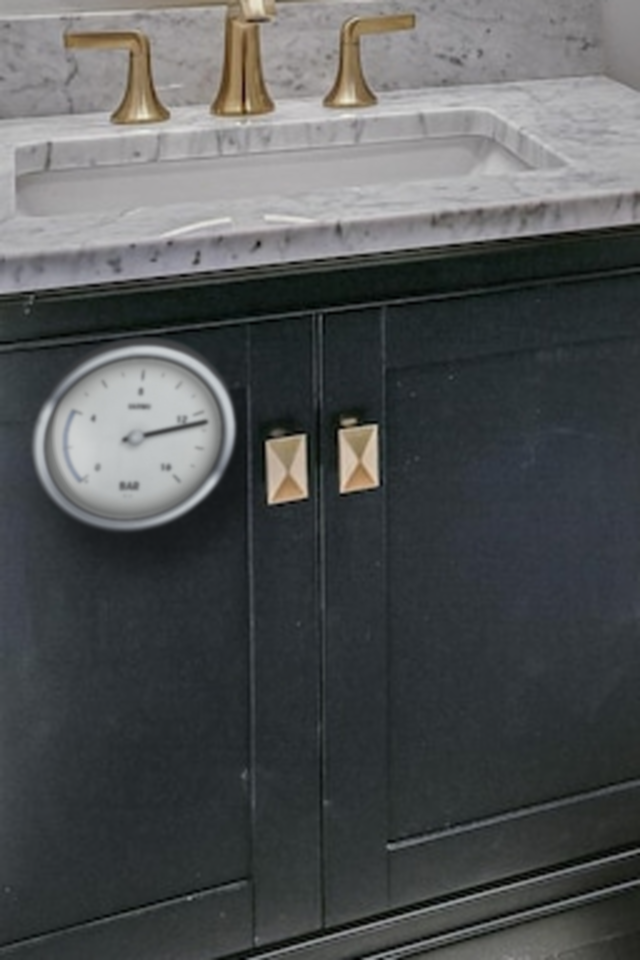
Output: bar 12.5
